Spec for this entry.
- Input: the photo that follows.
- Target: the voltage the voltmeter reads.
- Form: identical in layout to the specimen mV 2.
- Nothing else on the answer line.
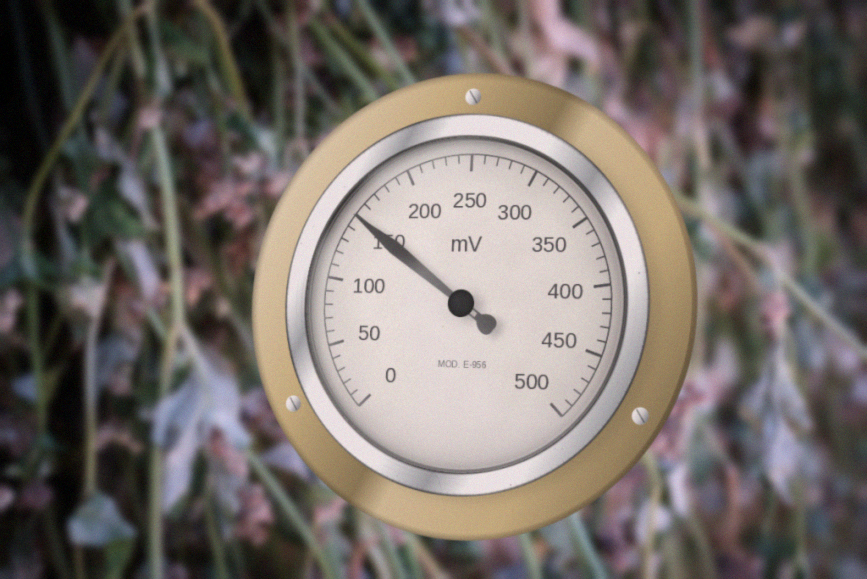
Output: mV 150
